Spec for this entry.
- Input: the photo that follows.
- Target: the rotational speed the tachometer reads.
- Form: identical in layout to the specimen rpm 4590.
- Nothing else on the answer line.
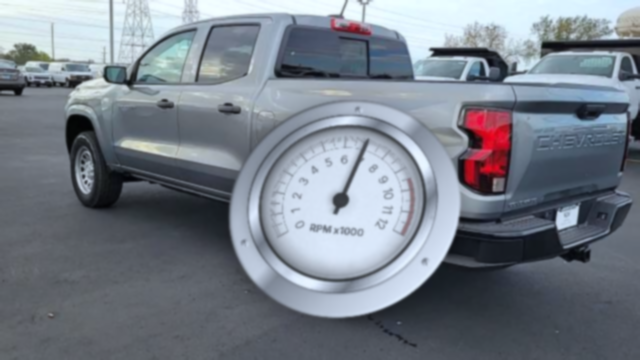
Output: rpm 7000
